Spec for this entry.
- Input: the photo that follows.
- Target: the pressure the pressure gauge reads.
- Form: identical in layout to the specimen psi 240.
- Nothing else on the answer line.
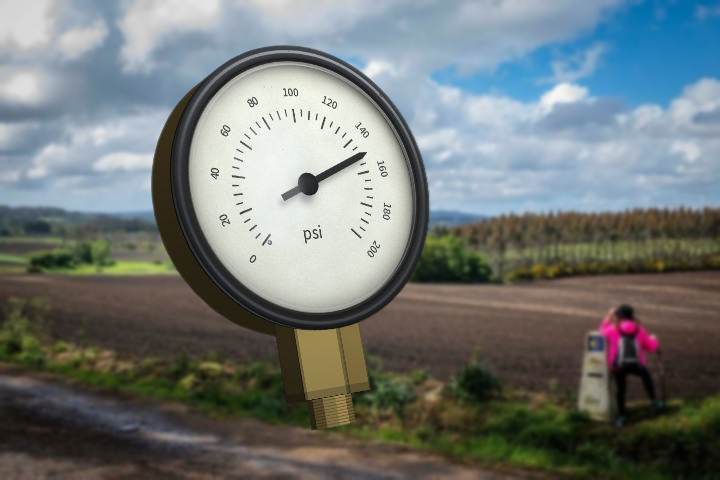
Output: psi 150
